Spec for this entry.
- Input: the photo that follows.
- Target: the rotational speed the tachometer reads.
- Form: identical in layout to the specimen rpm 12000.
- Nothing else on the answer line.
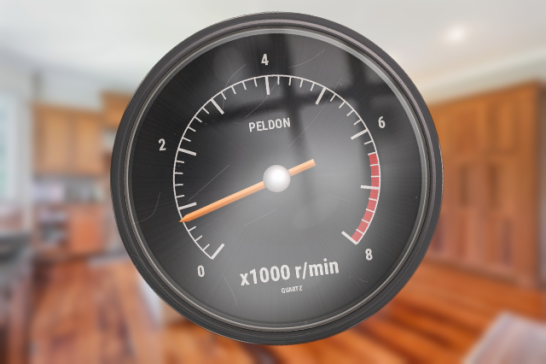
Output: rpm 800
